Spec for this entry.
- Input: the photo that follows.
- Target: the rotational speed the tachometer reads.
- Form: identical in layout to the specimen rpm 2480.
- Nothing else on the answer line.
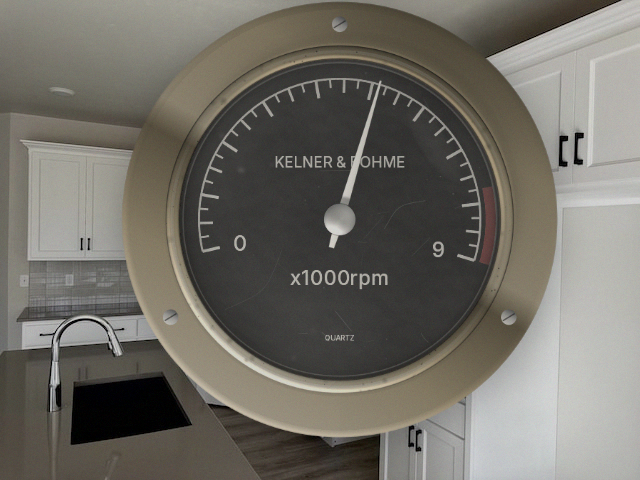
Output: rpm 5125
